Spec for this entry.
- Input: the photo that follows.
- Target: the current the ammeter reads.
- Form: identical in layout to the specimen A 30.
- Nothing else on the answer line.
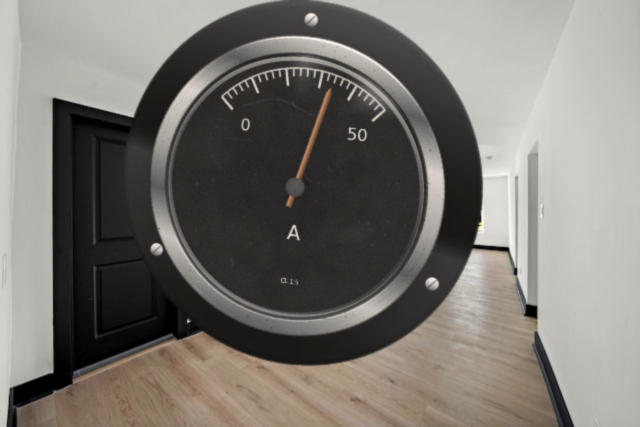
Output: A 34
